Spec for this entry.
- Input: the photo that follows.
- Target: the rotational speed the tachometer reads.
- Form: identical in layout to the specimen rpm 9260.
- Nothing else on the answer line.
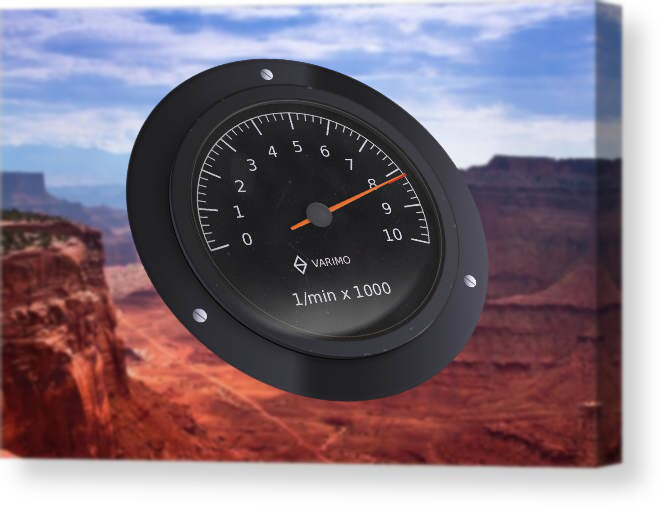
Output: rpm 8200
